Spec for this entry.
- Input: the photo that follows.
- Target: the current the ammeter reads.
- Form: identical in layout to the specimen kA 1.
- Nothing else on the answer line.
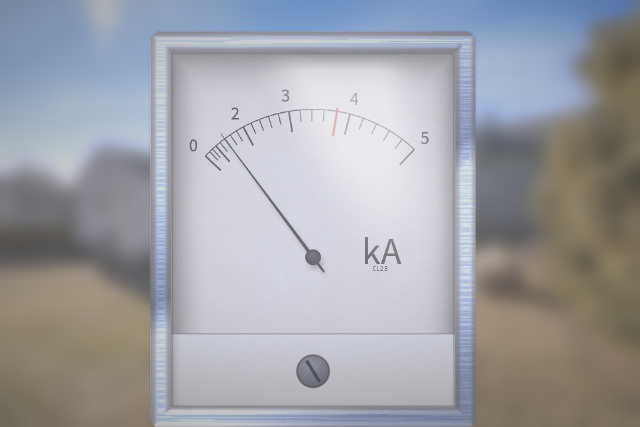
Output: kA 1.4
